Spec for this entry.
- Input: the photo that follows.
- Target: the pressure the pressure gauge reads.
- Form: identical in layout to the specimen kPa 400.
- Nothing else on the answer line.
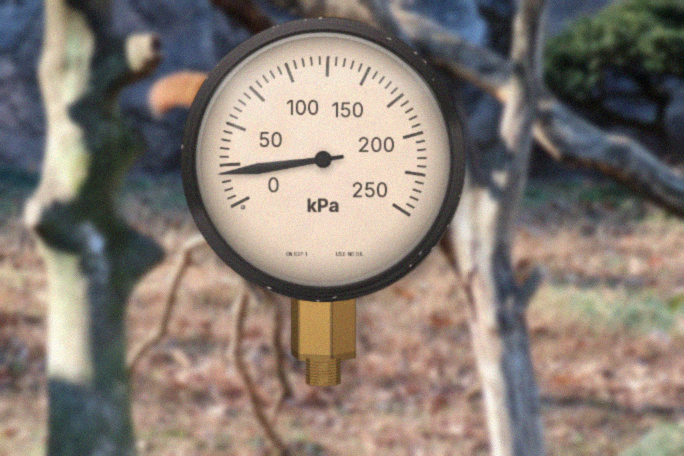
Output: kPa 20
